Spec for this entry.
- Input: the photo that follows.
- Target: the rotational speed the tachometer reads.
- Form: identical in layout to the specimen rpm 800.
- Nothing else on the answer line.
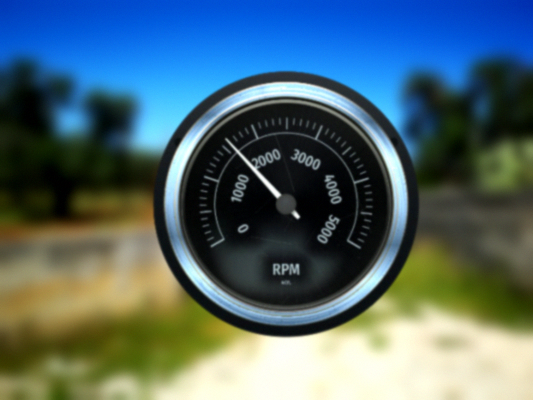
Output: rpm 1600
